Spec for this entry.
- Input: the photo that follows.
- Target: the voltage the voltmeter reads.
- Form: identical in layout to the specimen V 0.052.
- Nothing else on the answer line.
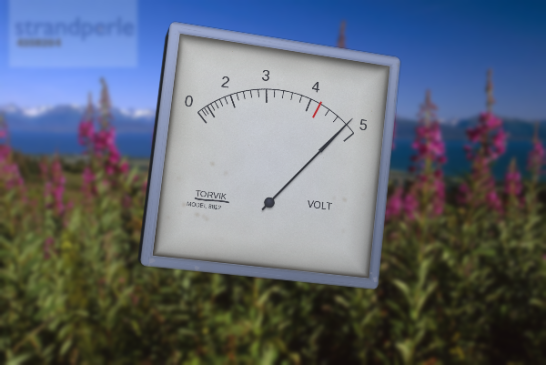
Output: V 4.8
